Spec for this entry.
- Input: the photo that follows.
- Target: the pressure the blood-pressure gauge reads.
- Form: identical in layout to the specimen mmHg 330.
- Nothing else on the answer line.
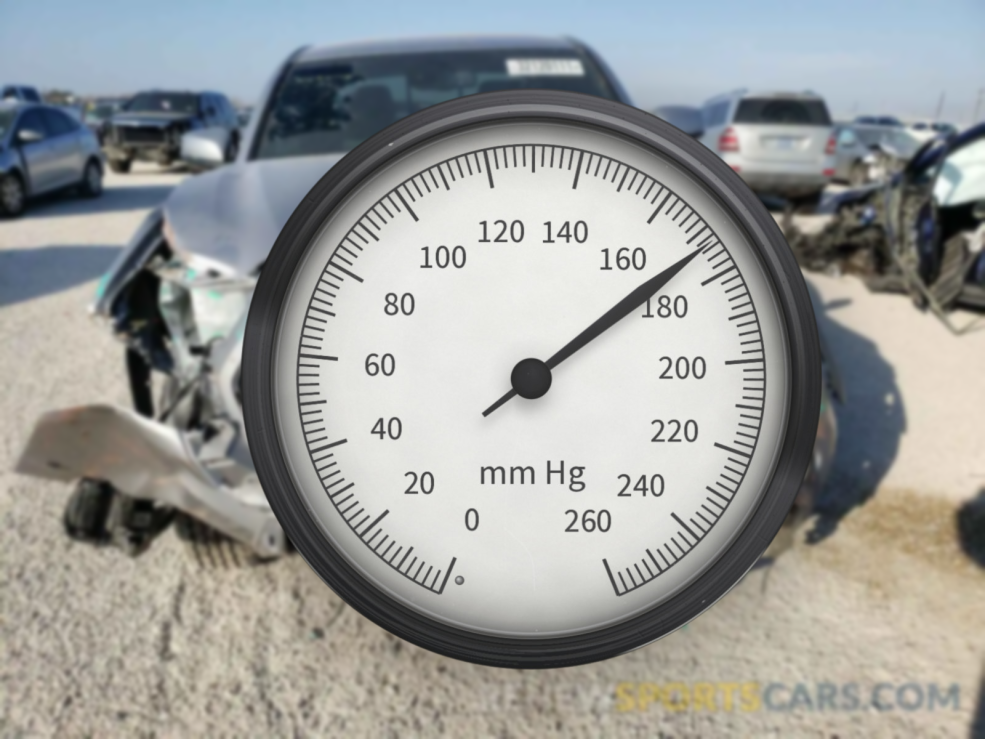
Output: mmHg 173
